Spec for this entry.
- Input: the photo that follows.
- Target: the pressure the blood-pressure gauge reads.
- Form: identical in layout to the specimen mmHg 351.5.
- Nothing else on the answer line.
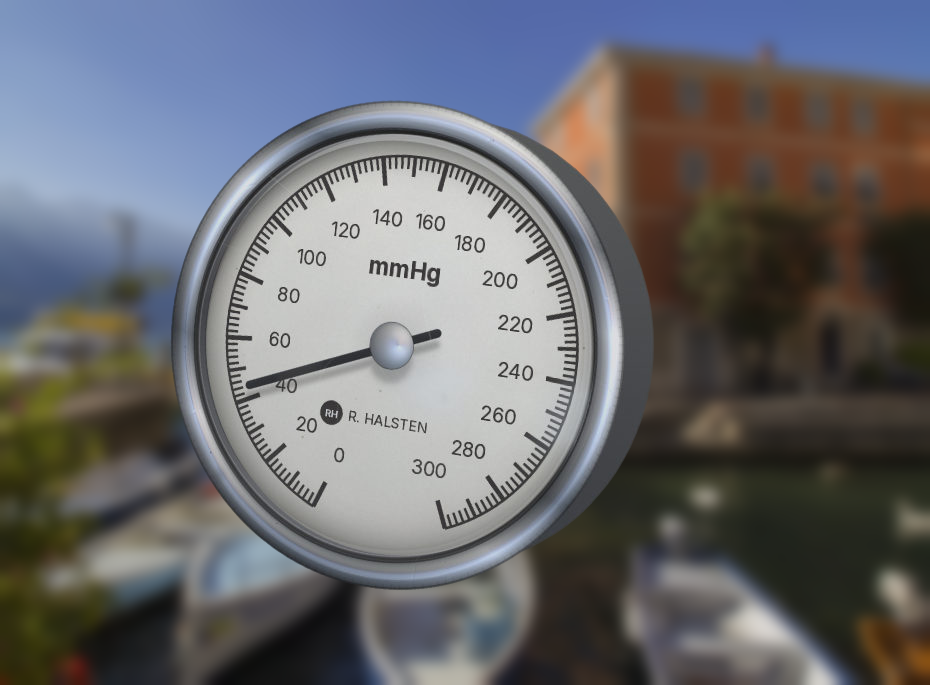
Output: mmHg 44
